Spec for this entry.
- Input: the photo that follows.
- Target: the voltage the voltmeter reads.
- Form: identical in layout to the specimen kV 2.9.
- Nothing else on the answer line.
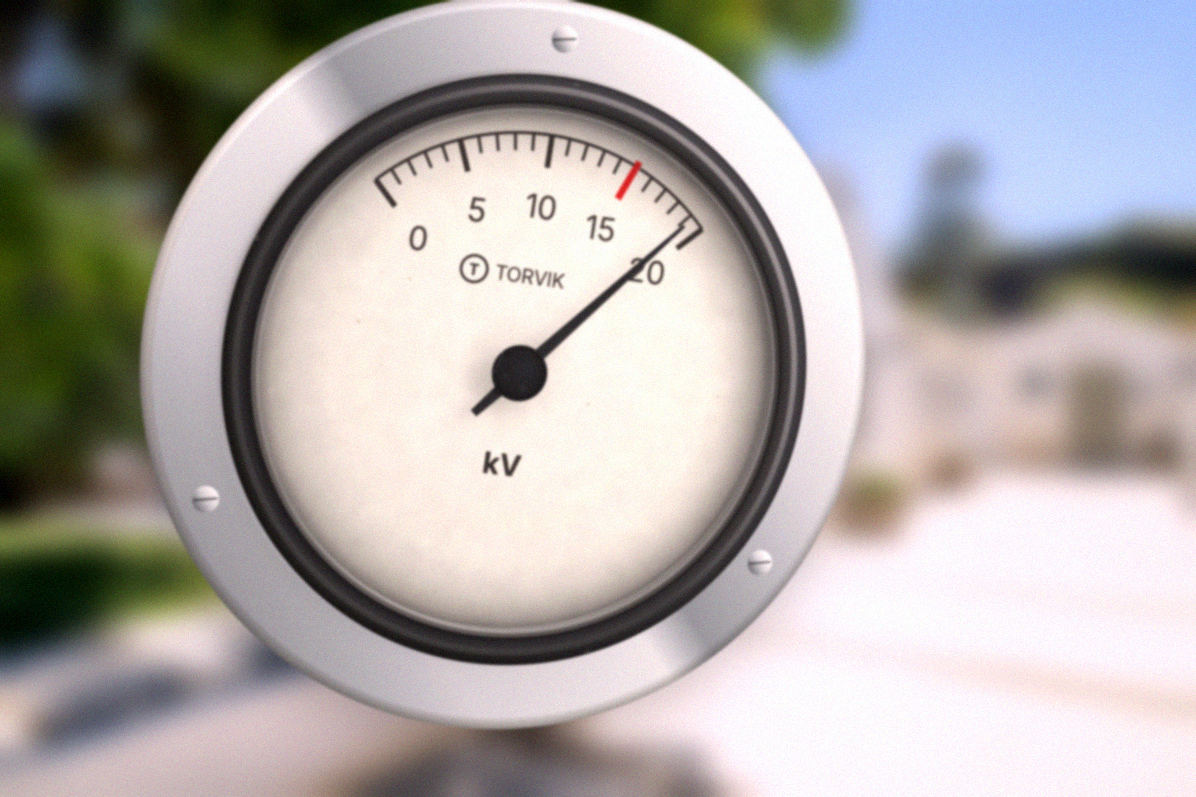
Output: kV 19
